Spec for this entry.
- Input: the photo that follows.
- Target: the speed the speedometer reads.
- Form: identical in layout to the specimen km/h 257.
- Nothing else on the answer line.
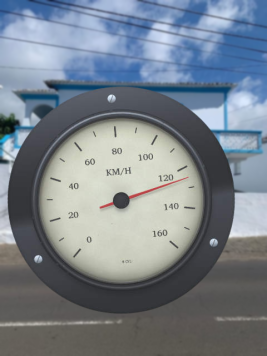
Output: km/h 125
